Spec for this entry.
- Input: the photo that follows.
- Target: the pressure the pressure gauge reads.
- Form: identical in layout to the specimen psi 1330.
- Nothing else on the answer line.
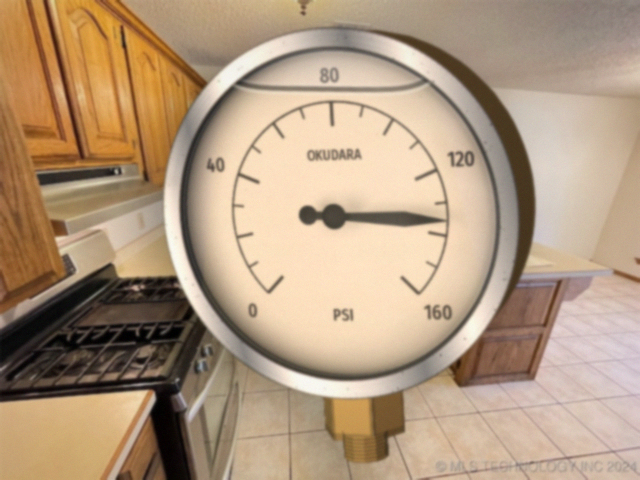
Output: psi 135
